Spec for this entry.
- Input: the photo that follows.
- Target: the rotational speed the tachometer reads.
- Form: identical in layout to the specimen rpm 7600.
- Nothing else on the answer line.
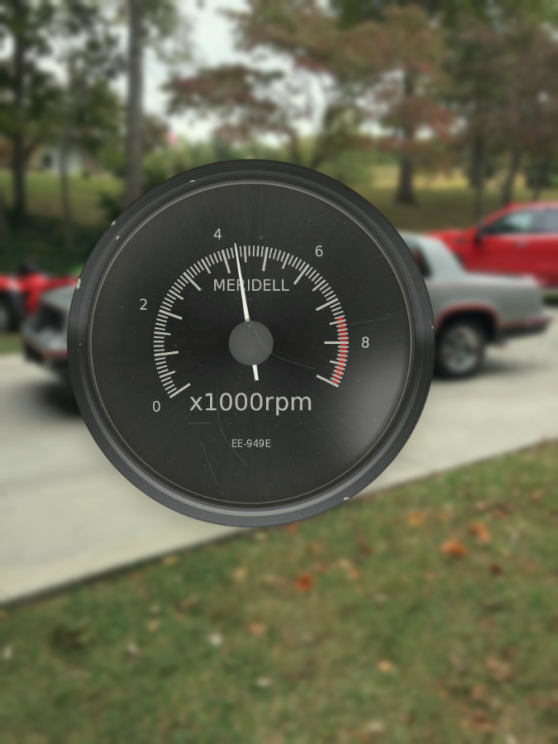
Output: rpm 4300
